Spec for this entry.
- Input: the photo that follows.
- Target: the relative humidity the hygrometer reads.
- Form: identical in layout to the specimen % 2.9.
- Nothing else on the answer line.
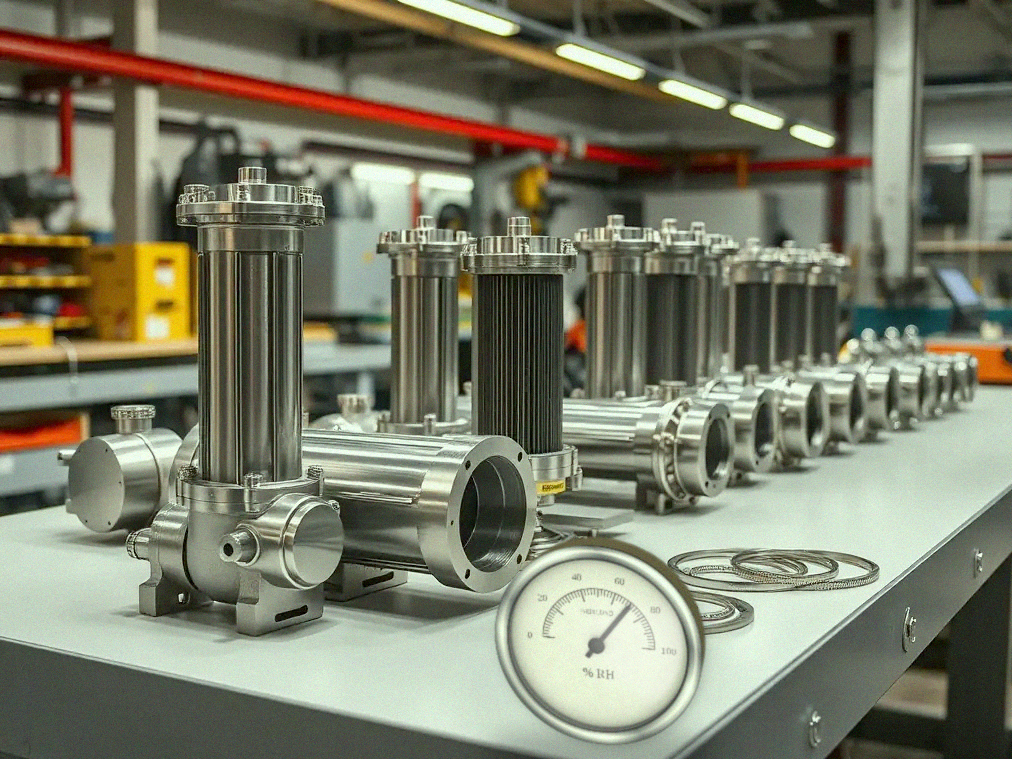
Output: % 70
